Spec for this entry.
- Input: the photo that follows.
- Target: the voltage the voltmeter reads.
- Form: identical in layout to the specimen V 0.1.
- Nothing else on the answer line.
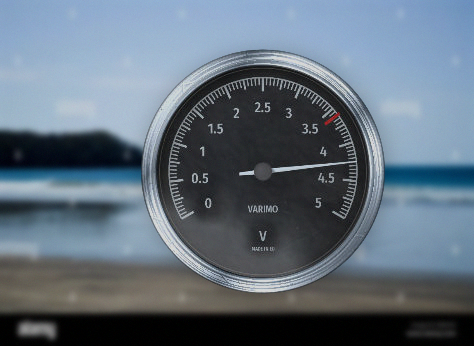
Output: V 4.25
